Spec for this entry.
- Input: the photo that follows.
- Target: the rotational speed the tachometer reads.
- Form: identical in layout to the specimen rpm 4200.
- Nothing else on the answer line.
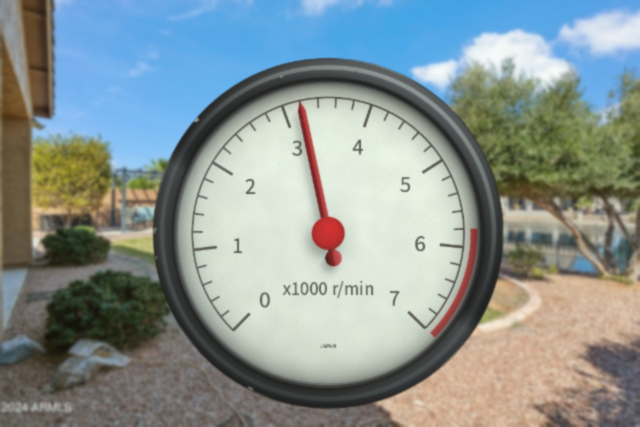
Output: rpm 3200
